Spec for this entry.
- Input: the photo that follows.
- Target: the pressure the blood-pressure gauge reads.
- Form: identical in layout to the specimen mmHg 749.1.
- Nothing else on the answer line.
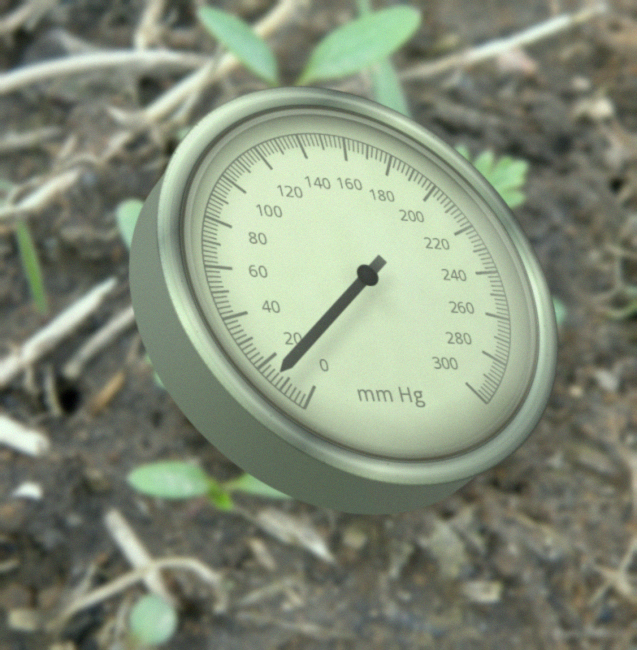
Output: mmHg 14
